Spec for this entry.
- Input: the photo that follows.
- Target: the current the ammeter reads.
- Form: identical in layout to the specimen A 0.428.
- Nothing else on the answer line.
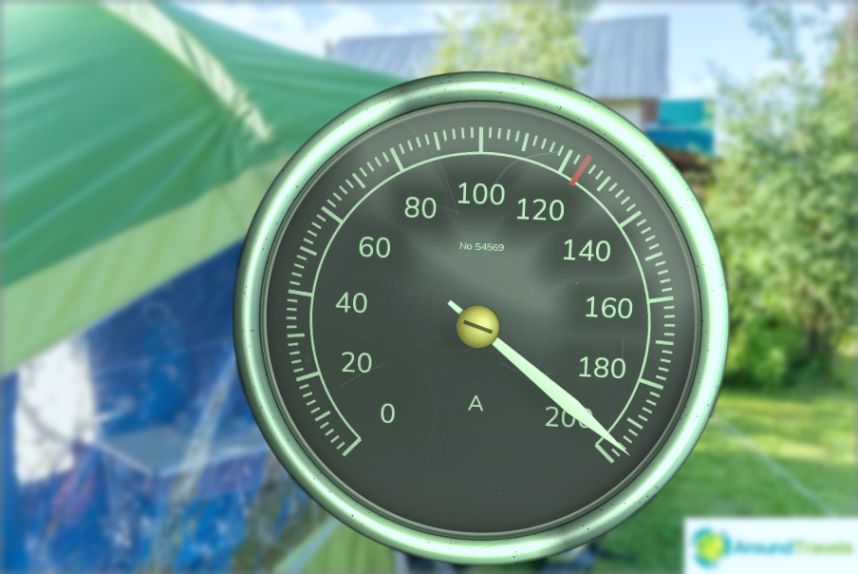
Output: A 196
